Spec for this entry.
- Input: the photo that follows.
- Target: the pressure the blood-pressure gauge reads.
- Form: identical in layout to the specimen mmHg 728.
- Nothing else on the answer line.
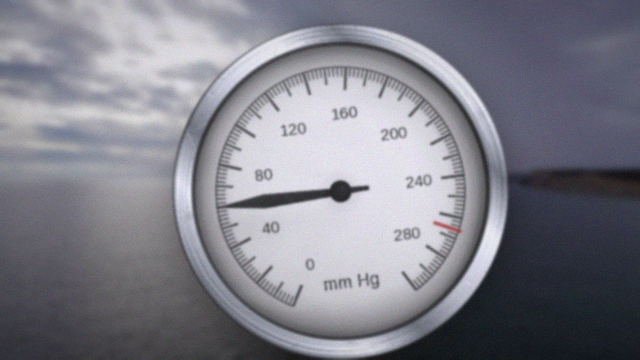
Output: mmHg 60
